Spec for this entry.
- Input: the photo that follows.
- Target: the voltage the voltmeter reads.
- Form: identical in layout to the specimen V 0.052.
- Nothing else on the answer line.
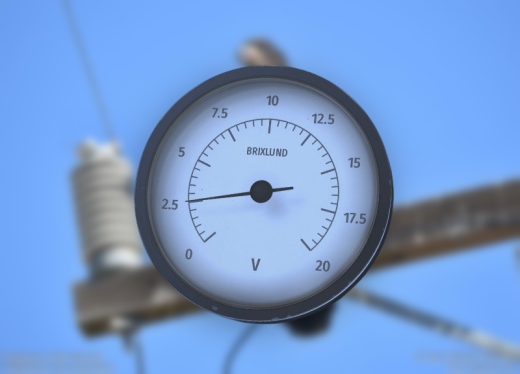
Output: V 2.5
